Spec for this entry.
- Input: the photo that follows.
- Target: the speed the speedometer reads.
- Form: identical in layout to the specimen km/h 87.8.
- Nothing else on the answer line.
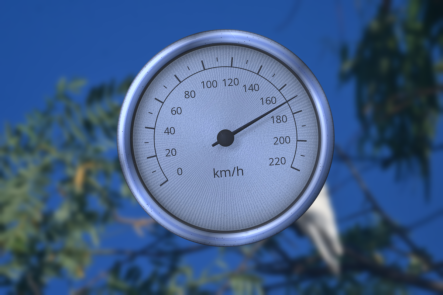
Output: km/h 170
